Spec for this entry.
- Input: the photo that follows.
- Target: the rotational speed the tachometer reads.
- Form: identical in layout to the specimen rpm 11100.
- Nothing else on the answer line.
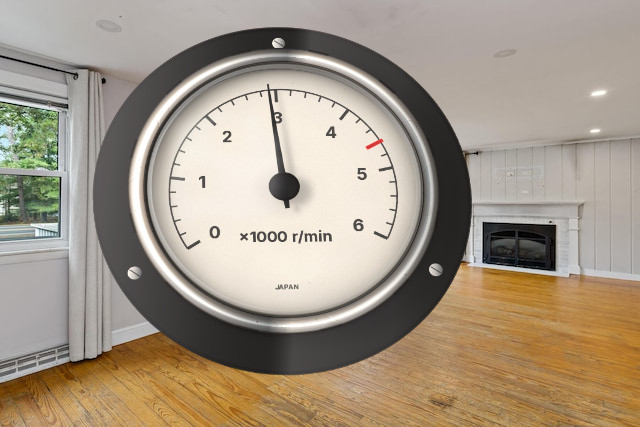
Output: rpm 2900
